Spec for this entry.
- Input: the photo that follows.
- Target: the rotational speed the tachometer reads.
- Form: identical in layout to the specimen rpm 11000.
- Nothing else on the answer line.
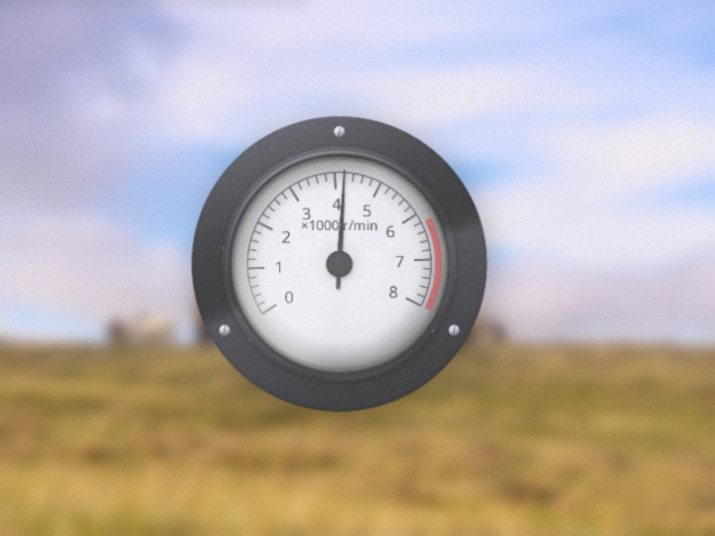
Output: rpm 4200
